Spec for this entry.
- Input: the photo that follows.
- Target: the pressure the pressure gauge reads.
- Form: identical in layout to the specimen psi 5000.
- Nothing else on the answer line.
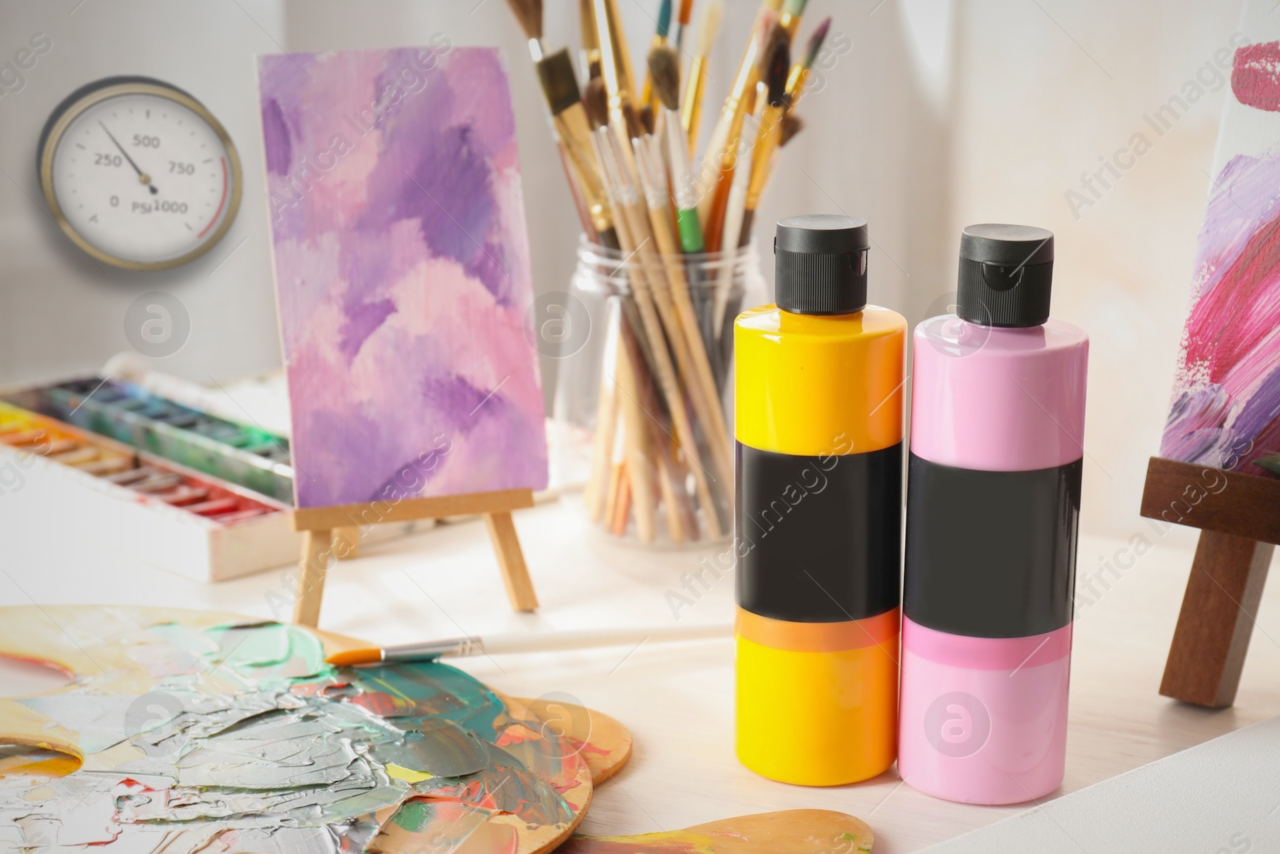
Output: psi 350
